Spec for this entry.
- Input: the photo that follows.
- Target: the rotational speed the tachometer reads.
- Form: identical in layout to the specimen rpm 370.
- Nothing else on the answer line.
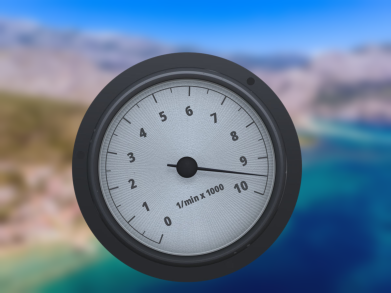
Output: rpm 9500
